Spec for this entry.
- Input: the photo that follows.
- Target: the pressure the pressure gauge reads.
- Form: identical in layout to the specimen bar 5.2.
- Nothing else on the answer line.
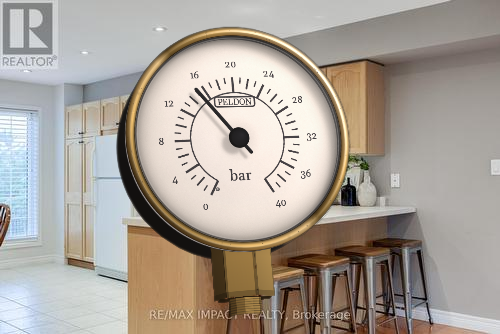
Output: bar 15
